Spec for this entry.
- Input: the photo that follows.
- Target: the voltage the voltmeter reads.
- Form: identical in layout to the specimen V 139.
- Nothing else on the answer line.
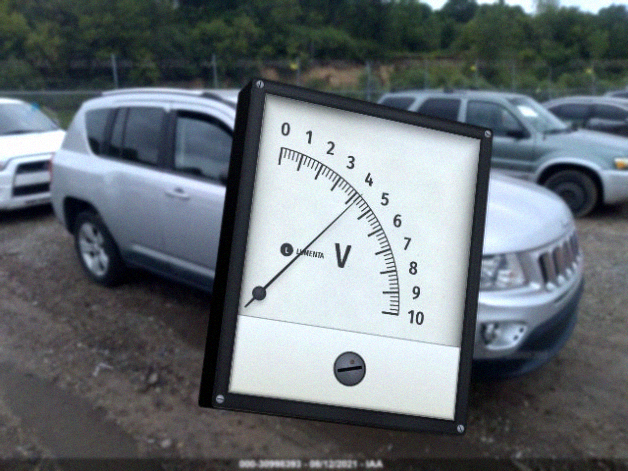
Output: V 4.2
